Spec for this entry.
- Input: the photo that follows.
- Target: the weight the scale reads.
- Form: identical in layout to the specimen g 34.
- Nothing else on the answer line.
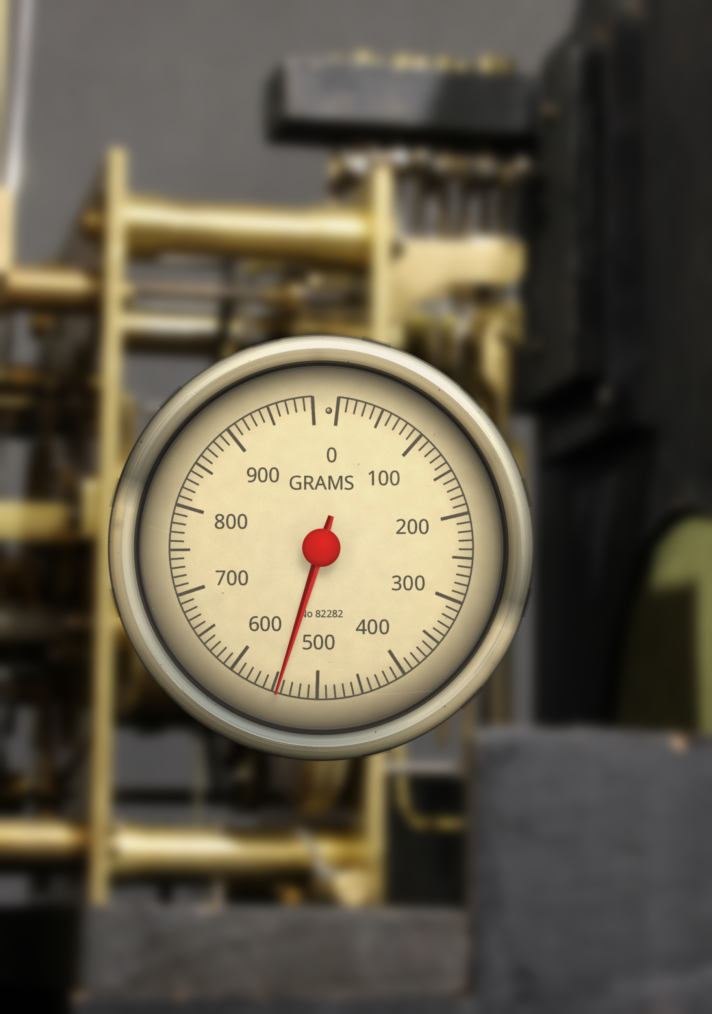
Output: g 545
